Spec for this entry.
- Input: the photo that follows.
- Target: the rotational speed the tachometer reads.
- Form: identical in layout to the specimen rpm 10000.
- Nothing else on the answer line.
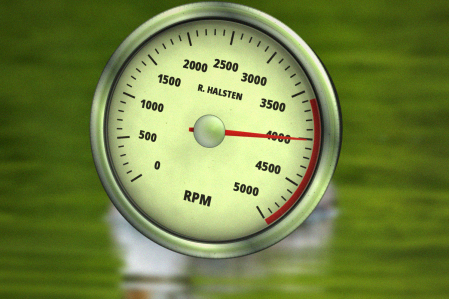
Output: rpm 4000
